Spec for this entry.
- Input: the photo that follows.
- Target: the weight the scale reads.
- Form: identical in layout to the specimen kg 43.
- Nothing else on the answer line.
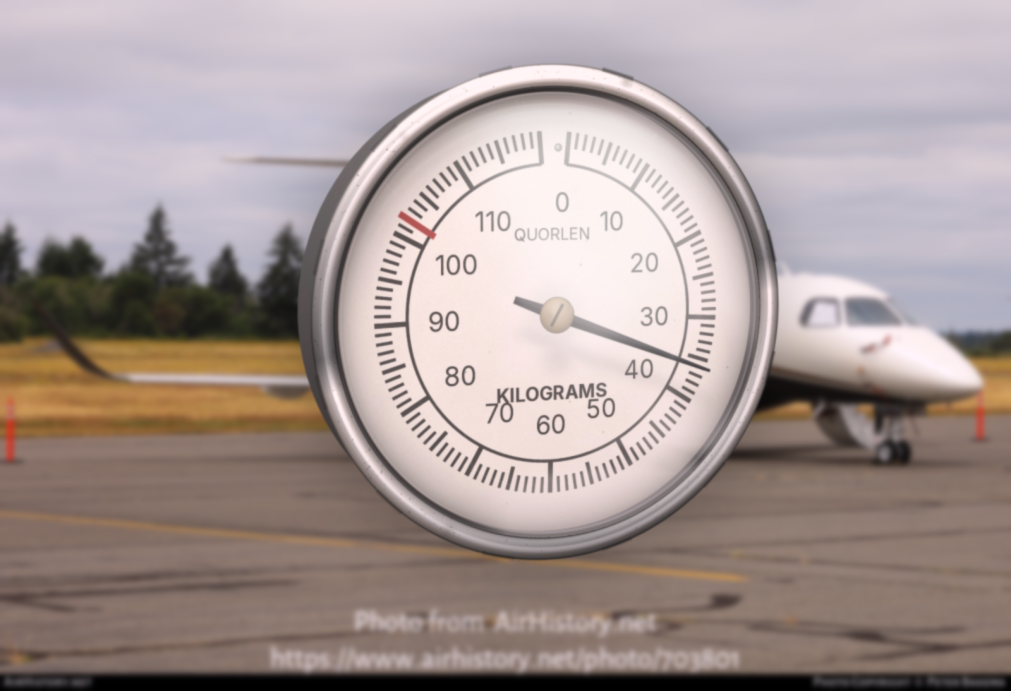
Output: kg 36
